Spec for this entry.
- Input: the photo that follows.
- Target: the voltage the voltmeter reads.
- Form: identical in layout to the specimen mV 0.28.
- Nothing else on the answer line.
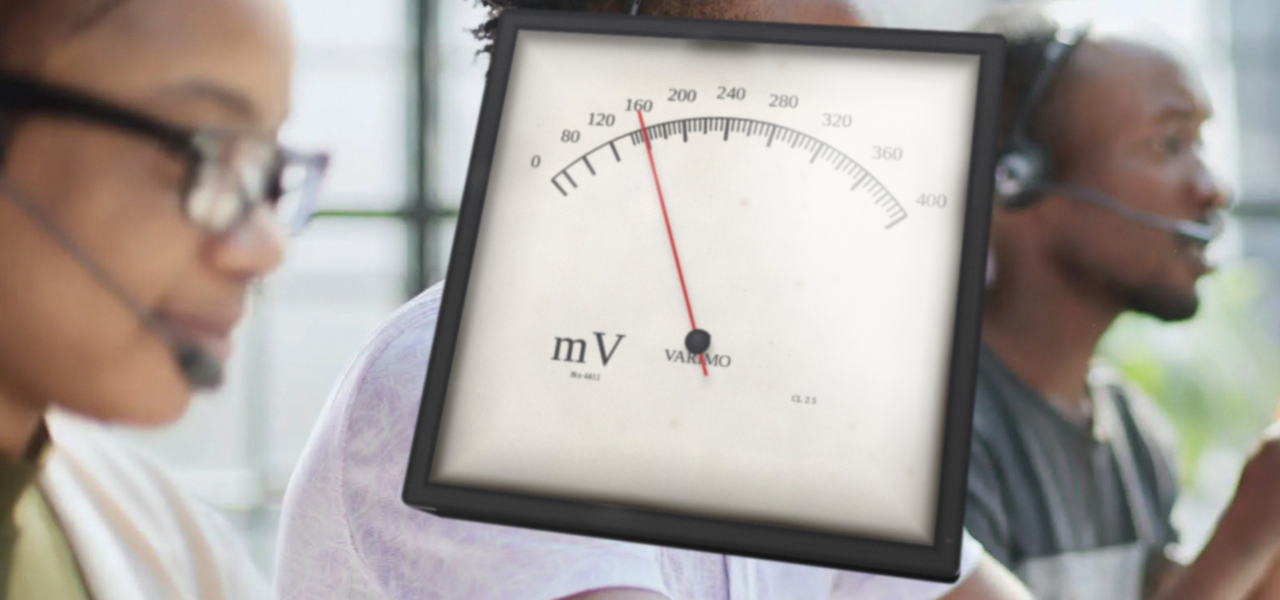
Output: mV 160
